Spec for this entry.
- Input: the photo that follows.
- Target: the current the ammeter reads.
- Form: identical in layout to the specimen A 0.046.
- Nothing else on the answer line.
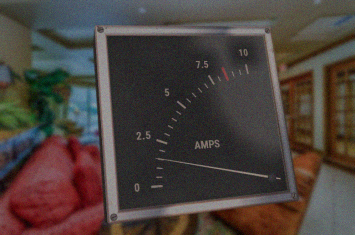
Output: A 1.5
